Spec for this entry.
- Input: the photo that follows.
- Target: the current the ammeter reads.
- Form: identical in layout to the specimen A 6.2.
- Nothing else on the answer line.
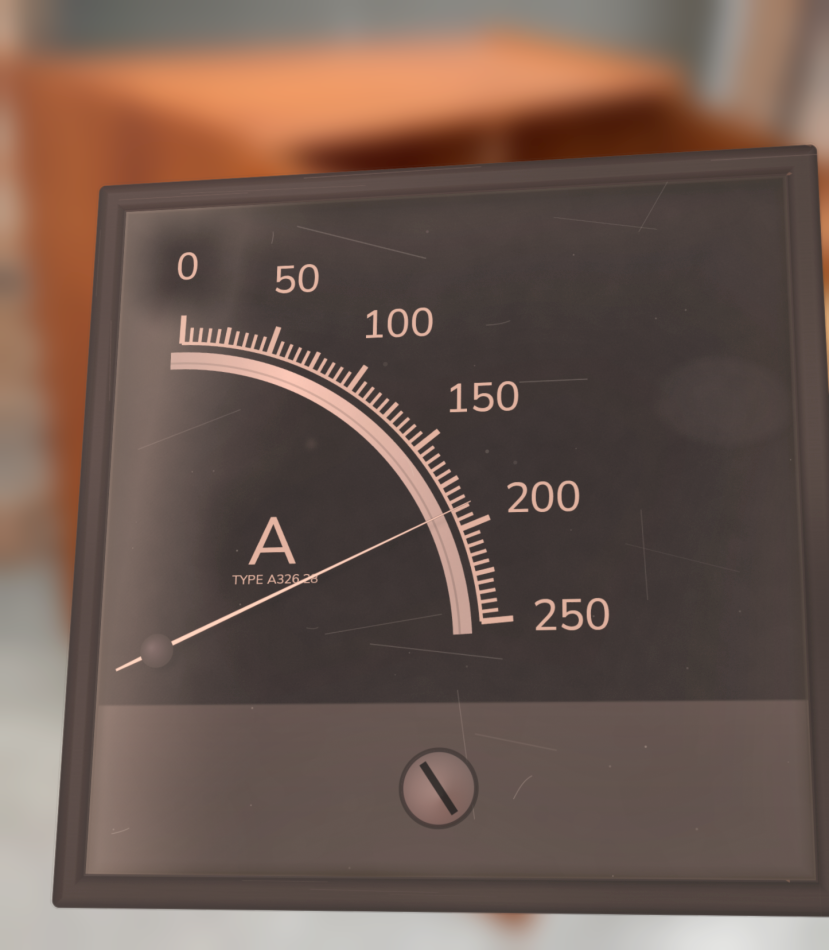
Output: A 190
